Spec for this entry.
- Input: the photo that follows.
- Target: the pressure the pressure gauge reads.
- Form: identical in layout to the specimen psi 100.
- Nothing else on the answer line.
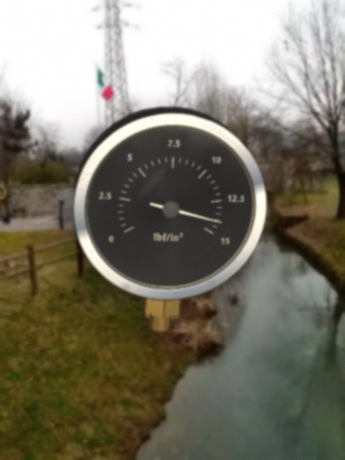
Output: psi 14
